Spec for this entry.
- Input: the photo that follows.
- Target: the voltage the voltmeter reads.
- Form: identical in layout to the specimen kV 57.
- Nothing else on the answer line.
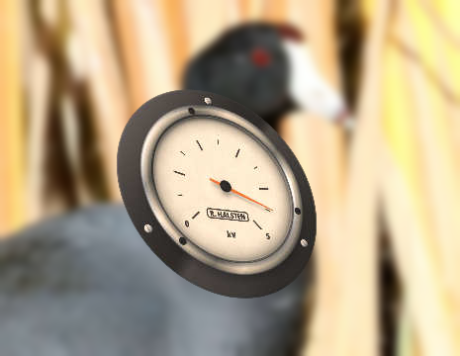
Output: kV 4.5
